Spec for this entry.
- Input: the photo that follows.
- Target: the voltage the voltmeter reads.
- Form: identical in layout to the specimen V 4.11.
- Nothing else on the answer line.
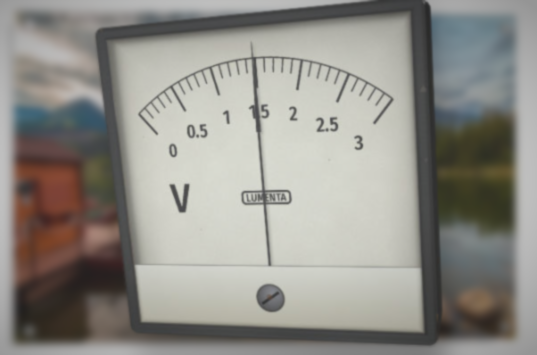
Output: V 1.5
